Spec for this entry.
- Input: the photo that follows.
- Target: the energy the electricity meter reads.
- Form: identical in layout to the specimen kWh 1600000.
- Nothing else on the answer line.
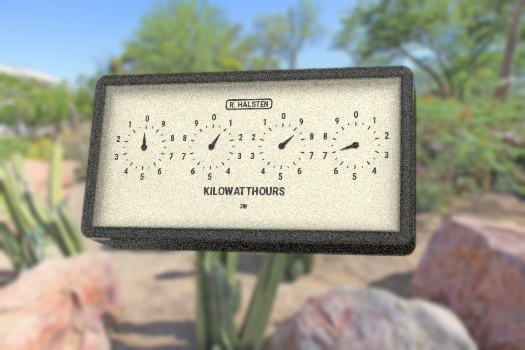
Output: kWh 87
